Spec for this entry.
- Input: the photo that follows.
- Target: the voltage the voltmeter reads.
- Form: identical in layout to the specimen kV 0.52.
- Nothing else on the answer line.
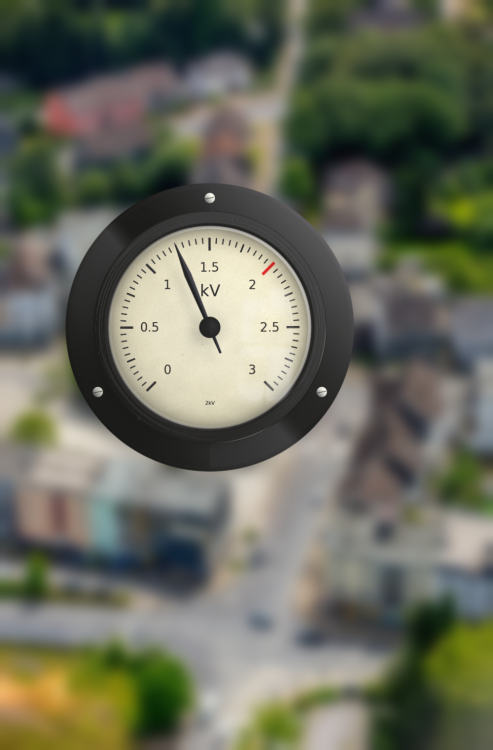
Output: kV 1.25
